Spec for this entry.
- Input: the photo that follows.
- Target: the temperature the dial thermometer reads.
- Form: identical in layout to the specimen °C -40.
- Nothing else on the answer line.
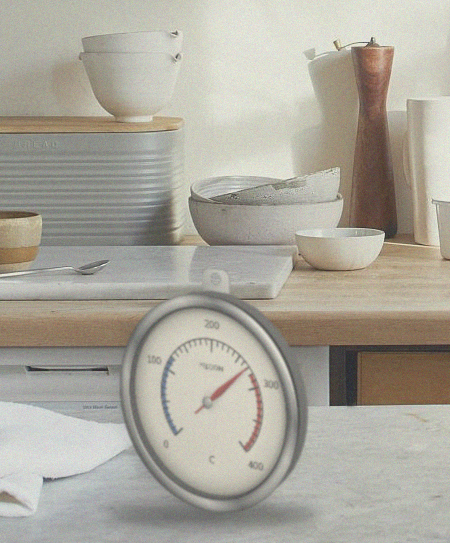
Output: °C 270
